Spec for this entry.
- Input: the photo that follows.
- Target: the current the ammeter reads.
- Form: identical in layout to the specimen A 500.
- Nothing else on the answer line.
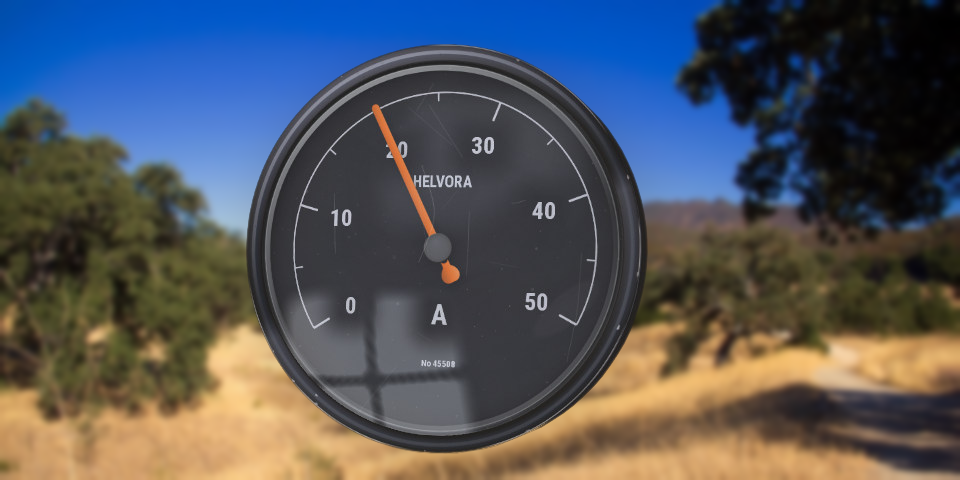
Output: A 20
